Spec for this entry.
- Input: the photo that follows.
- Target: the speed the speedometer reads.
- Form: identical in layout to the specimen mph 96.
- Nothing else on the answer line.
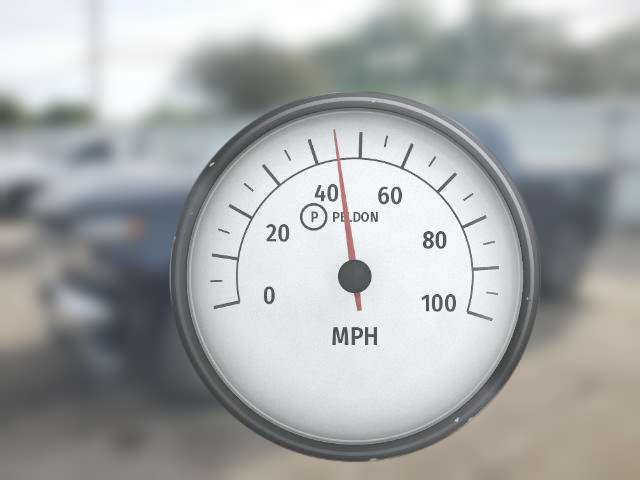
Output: mph 45
